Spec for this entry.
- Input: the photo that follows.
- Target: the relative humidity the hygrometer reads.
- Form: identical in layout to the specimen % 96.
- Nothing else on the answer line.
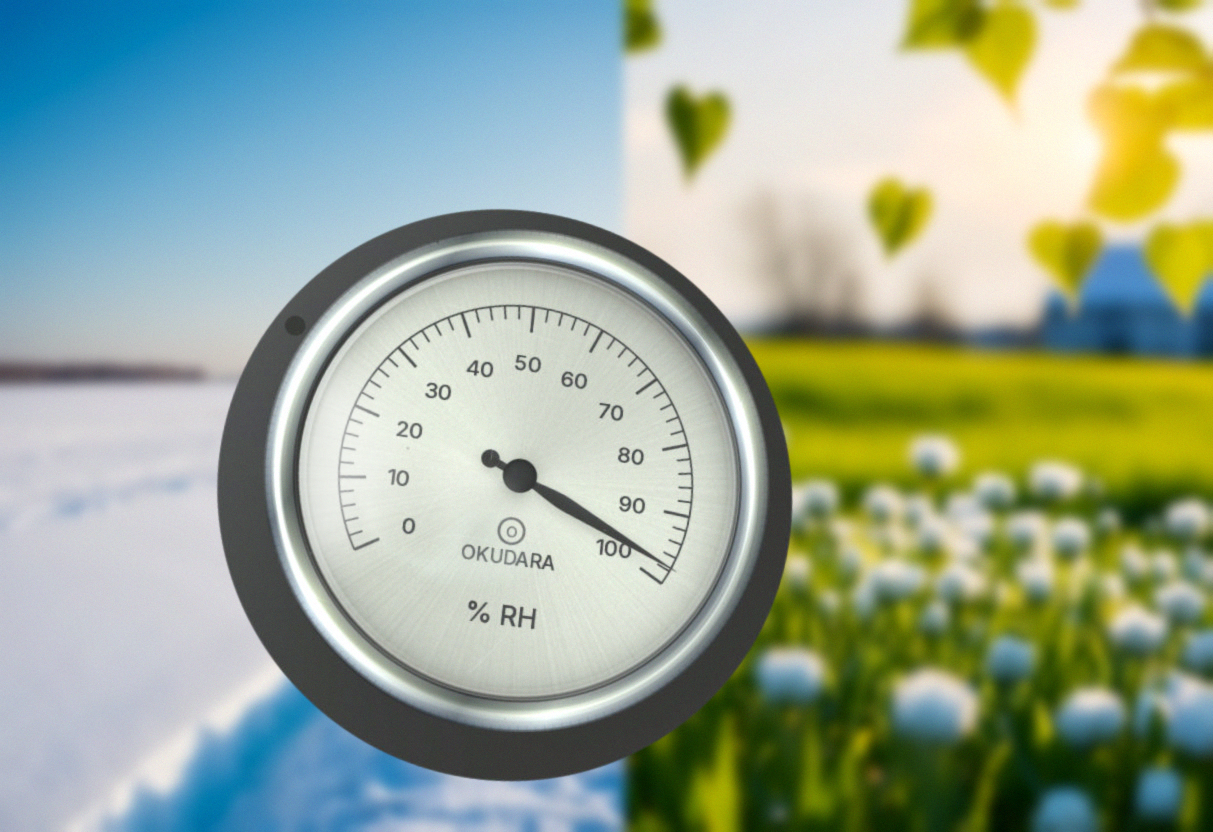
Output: % 98
